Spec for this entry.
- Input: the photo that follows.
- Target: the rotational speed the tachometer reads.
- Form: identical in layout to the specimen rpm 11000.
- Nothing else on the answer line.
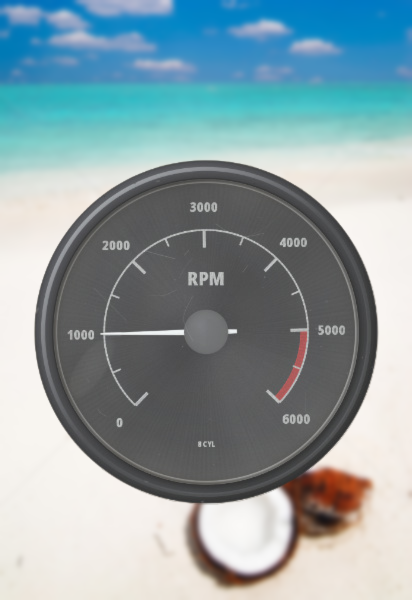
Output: rpm 1000
